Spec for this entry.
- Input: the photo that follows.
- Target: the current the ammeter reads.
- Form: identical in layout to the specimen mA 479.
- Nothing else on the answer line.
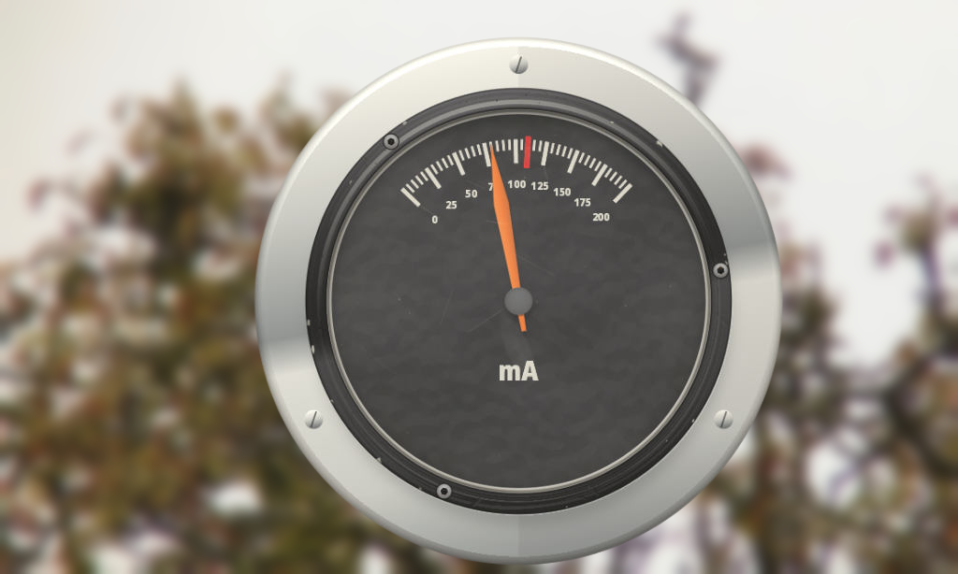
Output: mA 80
